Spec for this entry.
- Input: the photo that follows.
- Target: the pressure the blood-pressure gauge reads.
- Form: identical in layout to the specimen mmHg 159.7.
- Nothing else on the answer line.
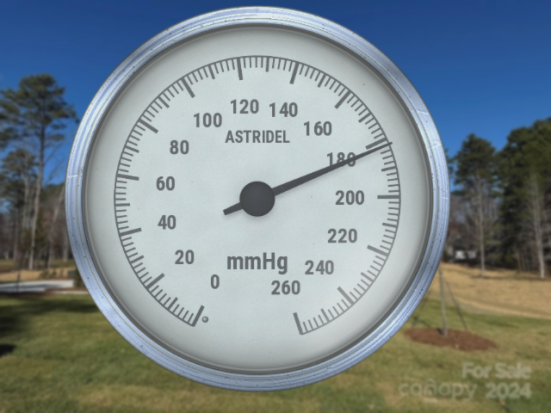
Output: mmHg 182
